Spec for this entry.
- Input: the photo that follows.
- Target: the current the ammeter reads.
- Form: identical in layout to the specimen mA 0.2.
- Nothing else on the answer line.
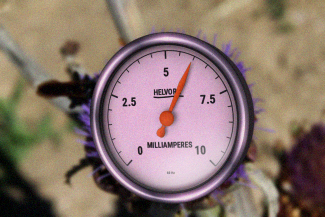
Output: mA 6
